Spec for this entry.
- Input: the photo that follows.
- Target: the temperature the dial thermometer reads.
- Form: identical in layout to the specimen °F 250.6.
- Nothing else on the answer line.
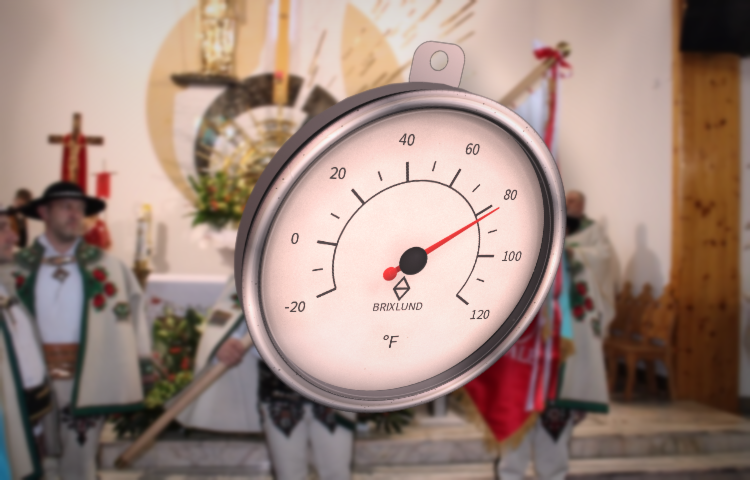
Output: °F 80
